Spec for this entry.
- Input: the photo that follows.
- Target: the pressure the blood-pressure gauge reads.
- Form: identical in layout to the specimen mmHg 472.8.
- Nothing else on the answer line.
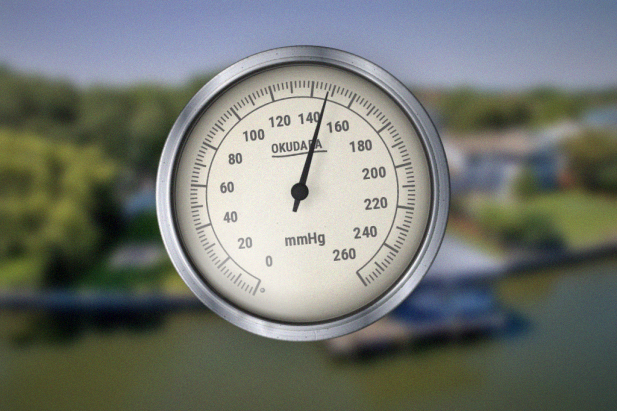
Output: mmHg 148
